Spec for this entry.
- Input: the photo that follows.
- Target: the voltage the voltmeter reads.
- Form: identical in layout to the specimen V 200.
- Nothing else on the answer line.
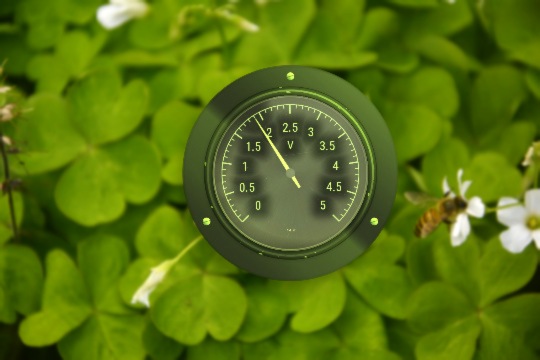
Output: V 1.9
